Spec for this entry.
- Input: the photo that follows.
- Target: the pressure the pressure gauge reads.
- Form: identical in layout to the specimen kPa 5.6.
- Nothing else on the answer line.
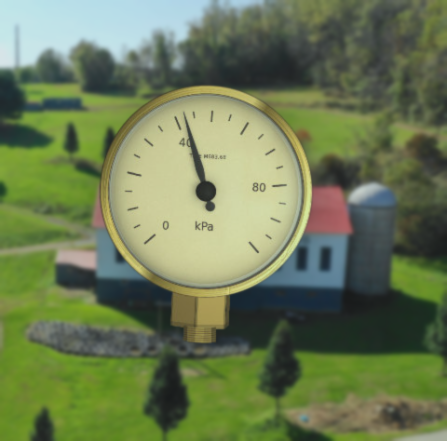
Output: kPa 42.5
